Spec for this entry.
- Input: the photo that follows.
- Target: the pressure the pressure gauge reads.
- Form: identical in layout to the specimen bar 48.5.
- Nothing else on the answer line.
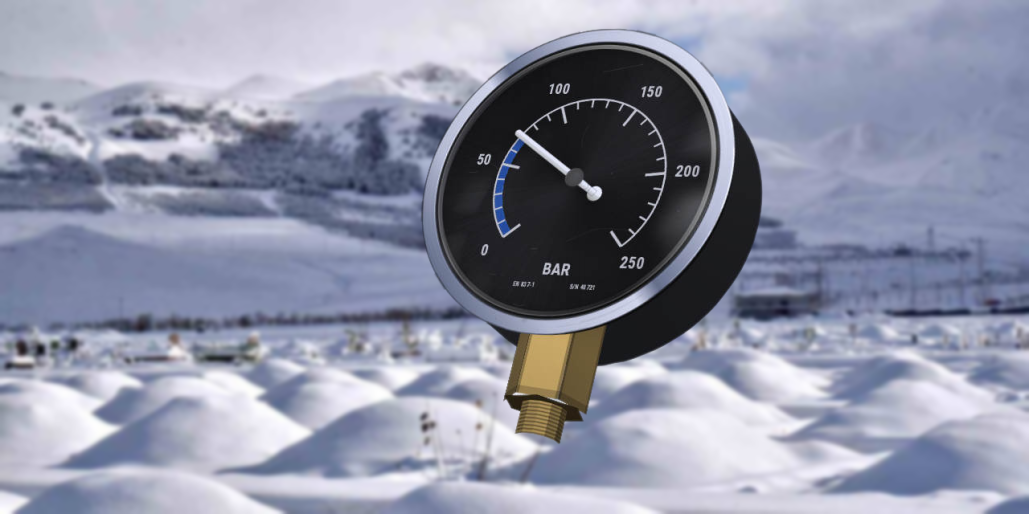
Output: bar 70
